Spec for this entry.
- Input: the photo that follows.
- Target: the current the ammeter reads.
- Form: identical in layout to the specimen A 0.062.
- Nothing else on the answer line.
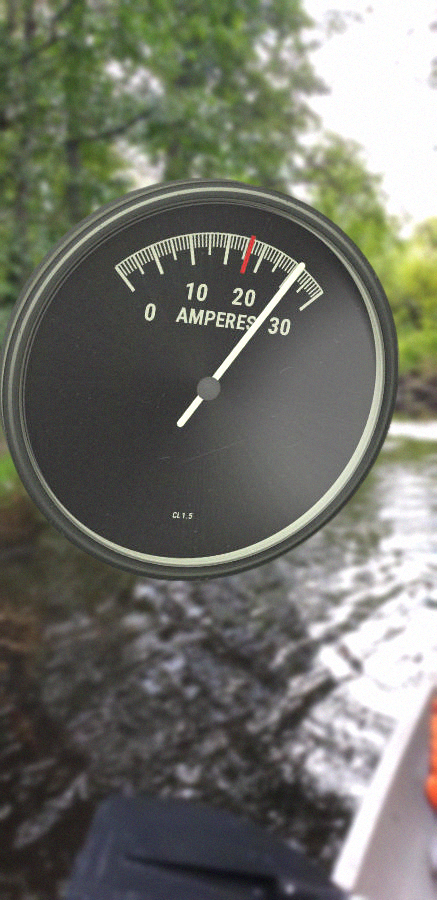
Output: A 25
